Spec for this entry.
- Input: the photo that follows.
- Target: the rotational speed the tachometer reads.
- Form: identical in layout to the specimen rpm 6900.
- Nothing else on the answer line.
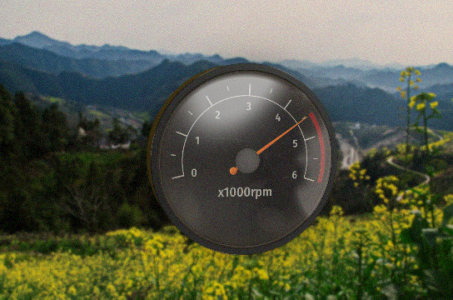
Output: rpm 4500
